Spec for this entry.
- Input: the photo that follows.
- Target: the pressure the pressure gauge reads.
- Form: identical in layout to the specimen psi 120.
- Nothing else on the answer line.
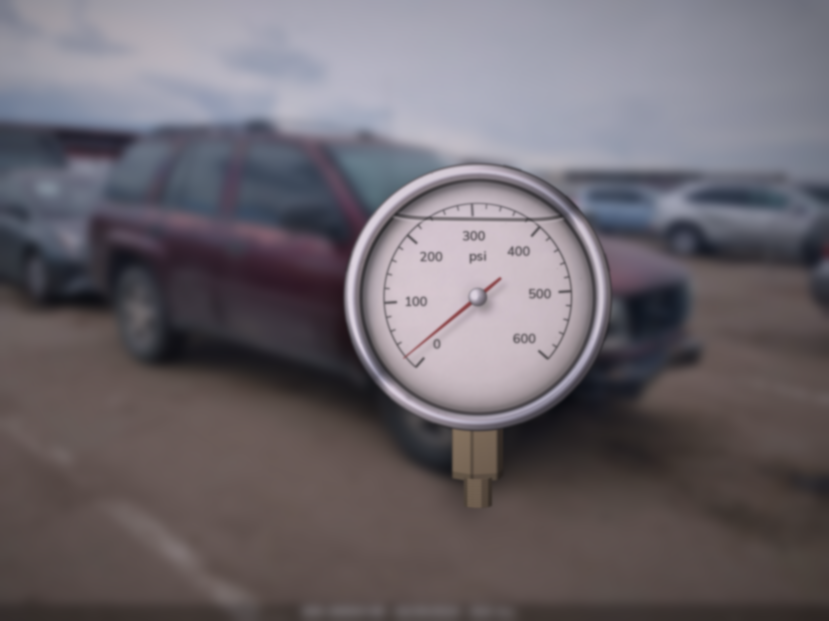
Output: psi 20
